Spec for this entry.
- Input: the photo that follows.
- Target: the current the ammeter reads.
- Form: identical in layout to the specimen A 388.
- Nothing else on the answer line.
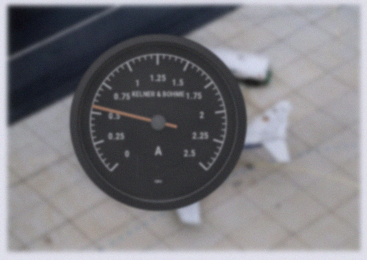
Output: A 0.55
